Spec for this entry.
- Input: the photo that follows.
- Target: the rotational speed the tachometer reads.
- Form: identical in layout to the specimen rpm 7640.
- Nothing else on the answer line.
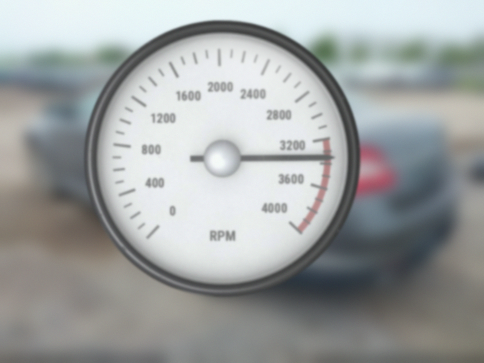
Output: rpm 3350
